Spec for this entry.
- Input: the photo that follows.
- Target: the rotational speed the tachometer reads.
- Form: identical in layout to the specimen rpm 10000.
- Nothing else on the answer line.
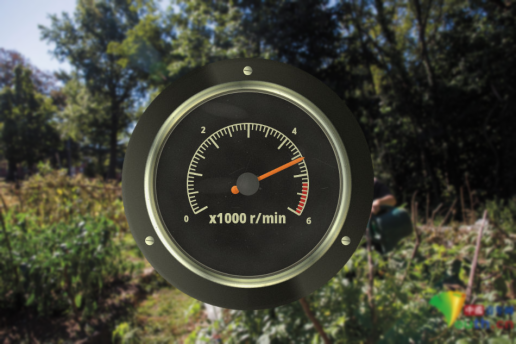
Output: rpm 4600
